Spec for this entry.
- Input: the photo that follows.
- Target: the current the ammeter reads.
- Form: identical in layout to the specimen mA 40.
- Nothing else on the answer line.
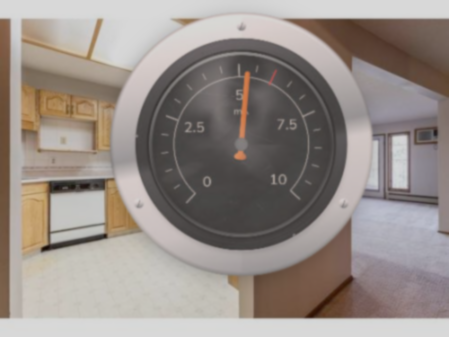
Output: mA 5.25
